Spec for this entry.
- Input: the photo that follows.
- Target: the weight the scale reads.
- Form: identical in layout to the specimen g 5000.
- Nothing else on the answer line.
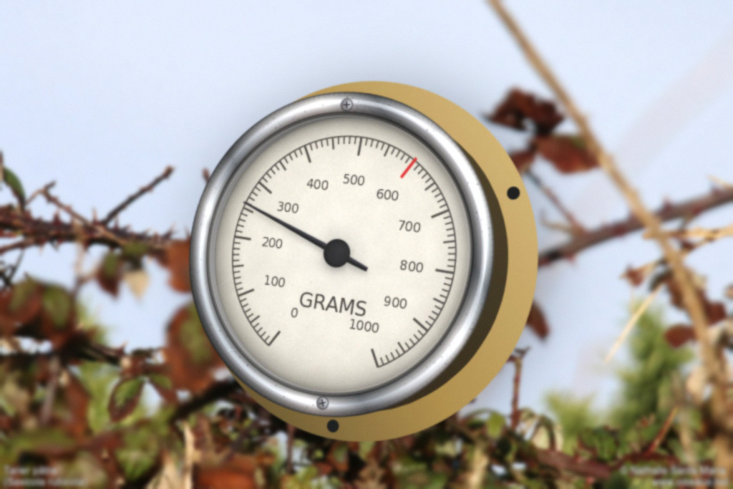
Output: g 260
